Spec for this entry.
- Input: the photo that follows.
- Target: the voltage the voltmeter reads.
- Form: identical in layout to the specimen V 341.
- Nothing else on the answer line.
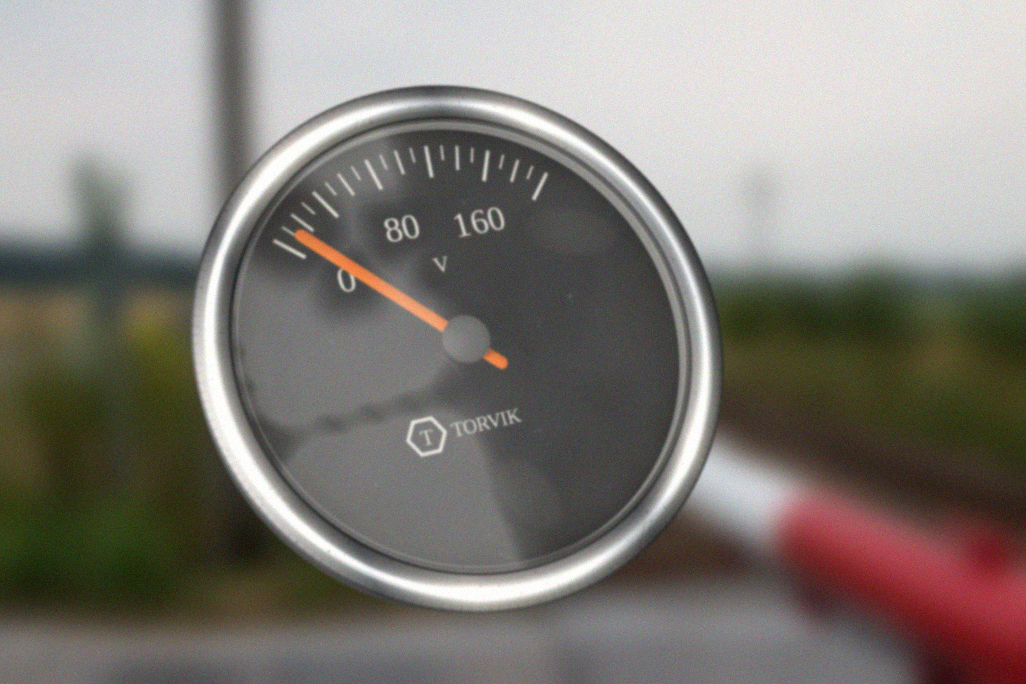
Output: V 10
